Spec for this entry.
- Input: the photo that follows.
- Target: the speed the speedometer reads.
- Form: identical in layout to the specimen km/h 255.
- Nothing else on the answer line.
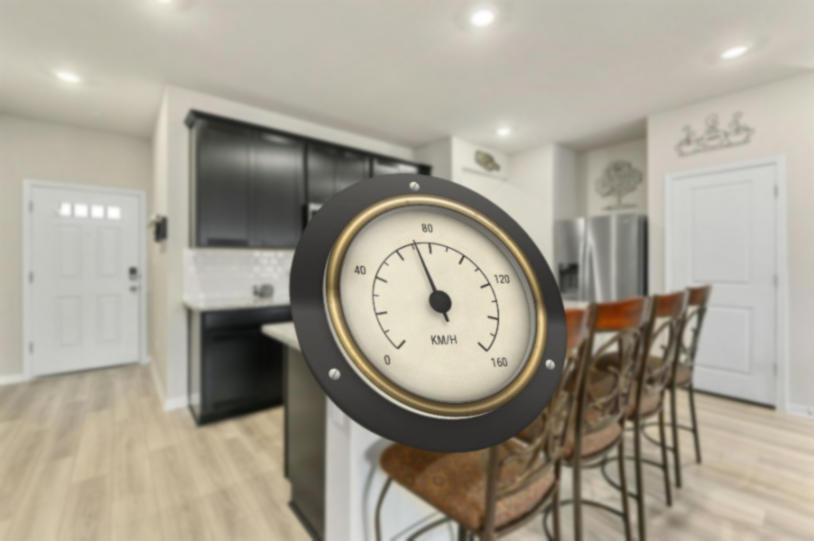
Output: km/h 70
